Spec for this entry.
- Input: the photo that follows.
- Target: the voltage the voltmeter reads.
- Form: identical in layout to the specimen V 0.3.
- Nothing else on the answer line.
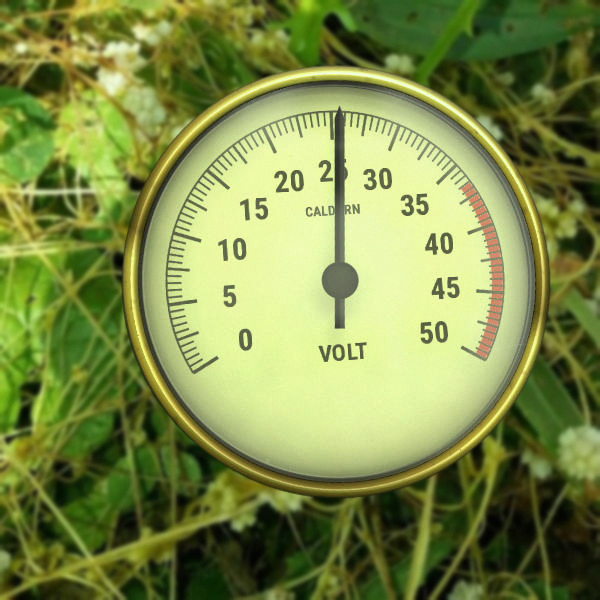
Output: V 25.5
